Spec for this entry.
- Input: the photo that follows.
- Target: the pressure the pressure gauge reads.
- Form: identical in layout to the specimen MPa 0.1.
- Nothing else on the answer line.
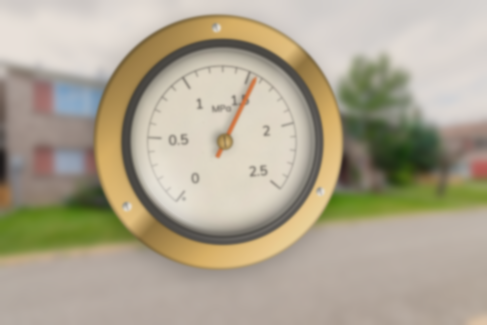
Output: MPa 1.55
